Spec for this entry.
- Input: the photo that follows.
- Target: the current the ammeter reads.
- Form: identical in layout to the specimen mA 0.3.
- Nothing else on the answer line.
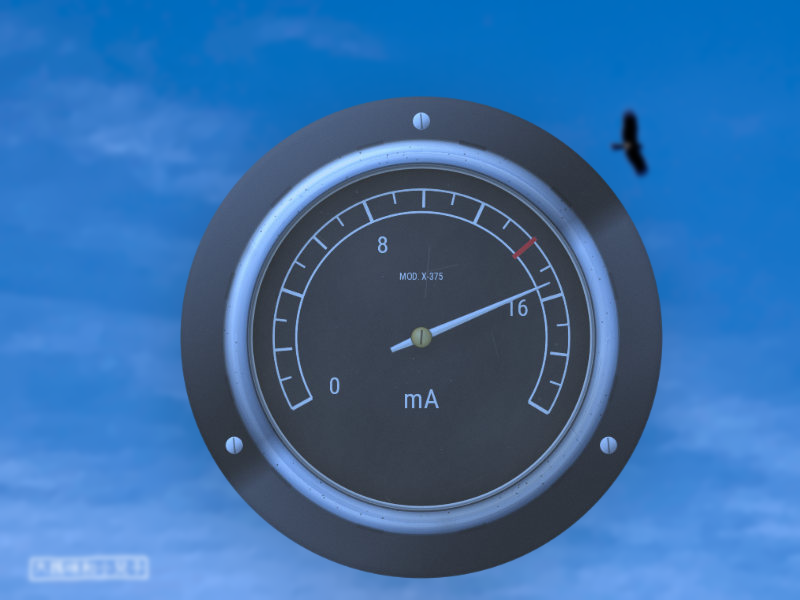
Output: mA 15.5
